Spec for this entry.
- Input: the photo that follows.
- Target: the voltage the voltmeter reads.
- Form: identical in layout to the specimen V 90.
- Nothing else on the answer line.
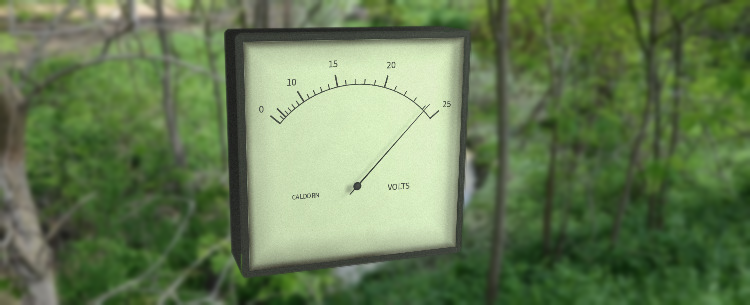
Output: V 24
